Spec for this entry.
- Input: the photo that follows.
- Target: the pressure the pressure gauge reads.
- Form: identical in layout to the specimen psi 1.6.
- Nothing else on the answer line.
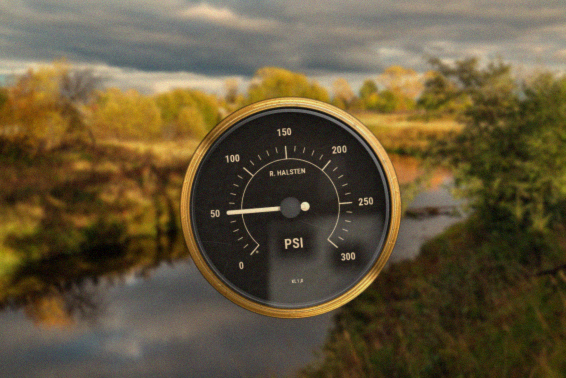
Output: psi 50
